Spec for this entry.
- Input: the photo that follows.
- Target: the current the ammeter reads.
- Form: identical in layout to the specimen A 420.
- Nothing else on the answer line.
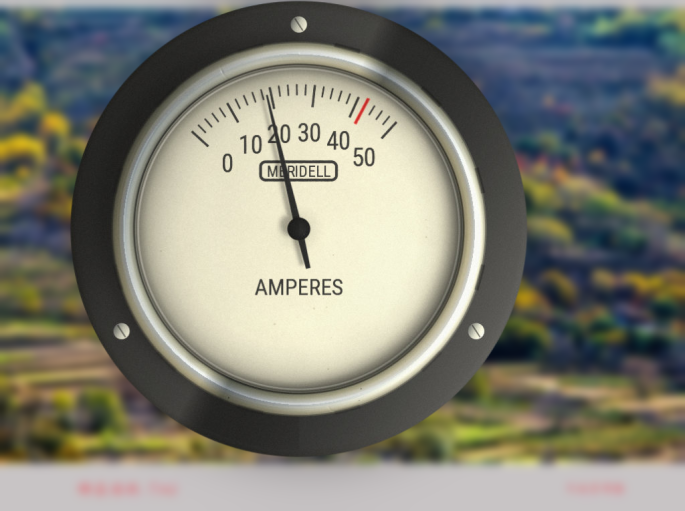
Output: A 19
